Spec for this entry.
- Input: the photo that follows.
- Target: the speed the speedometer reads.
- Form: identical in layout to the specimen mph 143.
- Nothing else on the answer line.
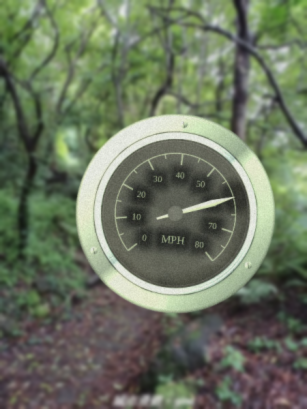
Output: mph 60
